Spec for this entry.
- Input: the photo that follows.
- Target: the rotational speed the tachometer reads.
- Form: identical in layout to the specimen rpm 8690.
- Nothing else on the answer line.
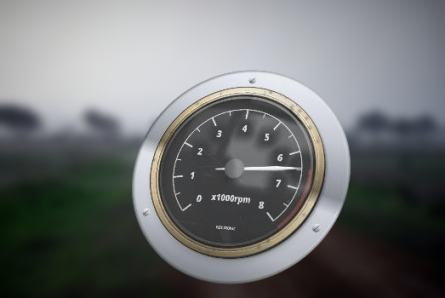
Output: rpm 6500
